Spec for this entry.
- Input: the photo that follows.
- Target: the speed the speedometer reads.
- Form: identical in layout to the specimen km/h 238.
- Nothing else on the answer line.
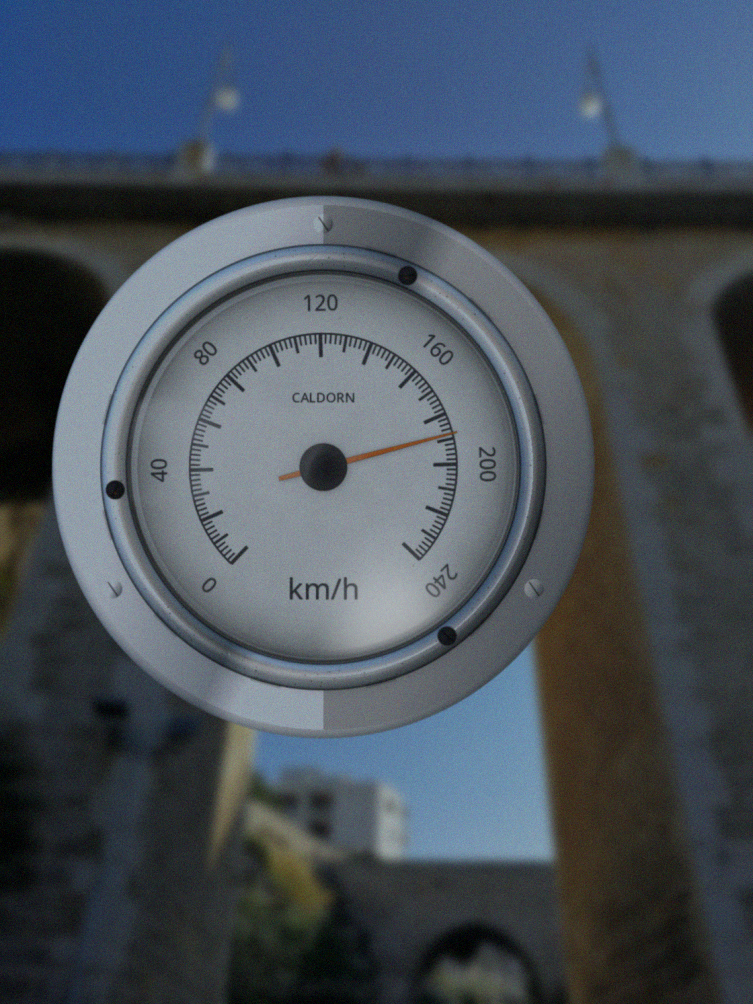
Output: km/h 188
